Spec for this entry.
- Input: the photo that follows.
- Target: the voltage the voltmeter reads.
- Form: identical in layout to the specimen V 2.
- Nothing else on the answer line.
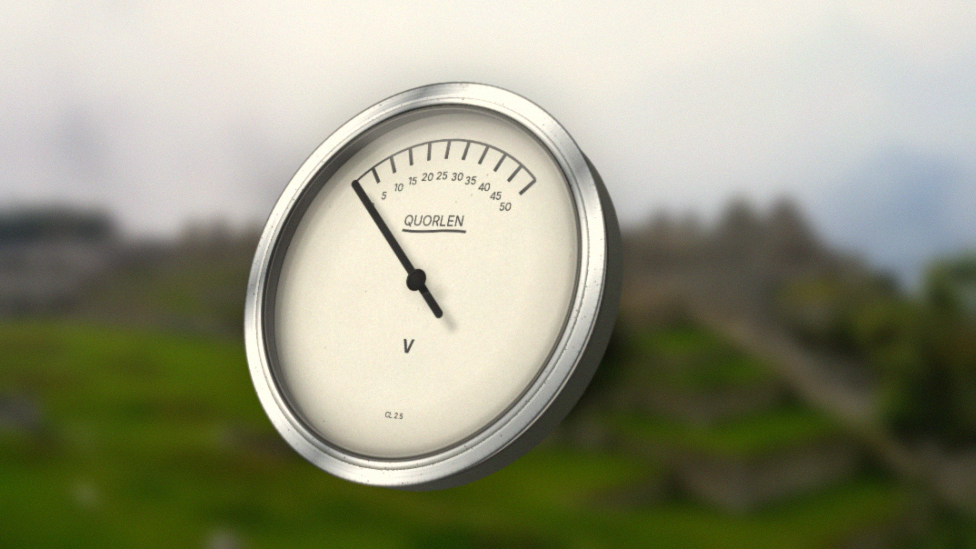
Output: V 0
